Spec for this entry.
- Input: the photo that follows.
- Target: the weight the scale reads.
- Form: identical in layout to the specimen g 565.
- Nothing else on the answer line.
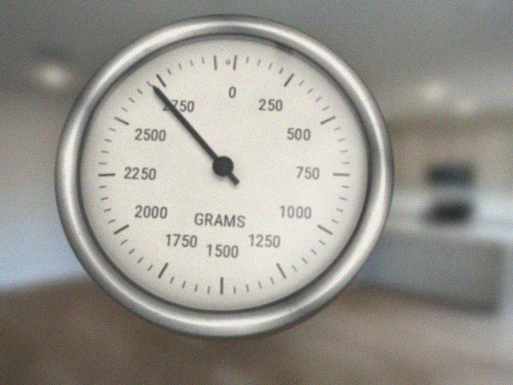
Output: g 2700
